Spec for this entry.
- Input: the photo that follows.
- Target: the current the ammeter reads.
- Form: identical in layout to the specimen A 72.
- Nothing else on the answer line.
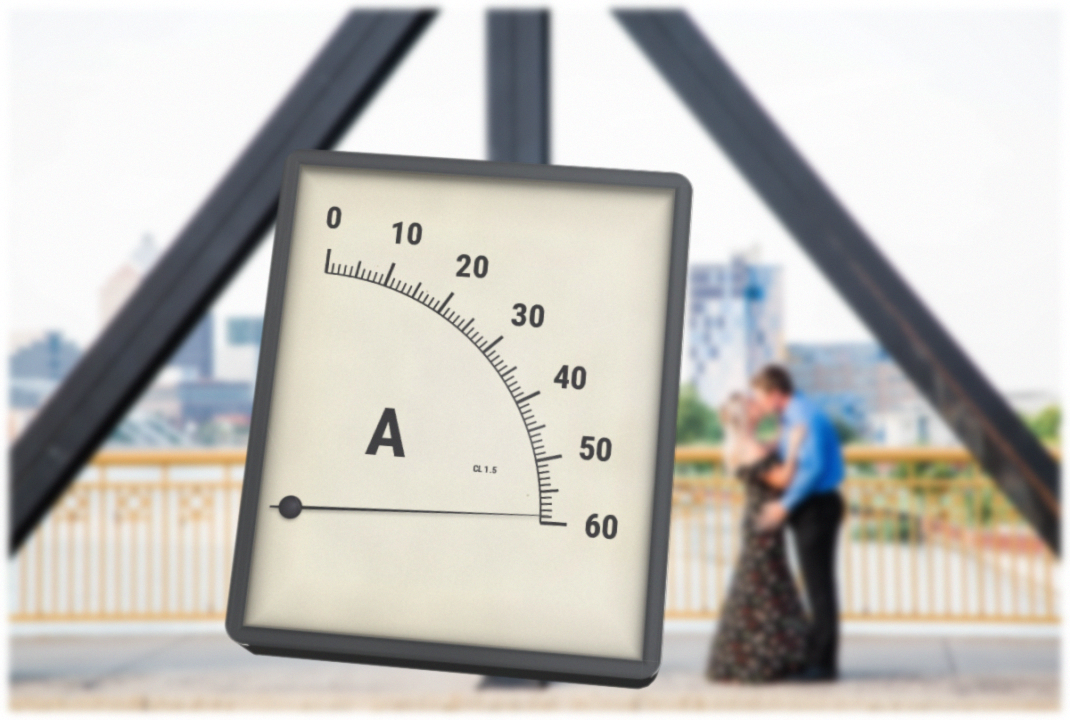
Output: A 59
